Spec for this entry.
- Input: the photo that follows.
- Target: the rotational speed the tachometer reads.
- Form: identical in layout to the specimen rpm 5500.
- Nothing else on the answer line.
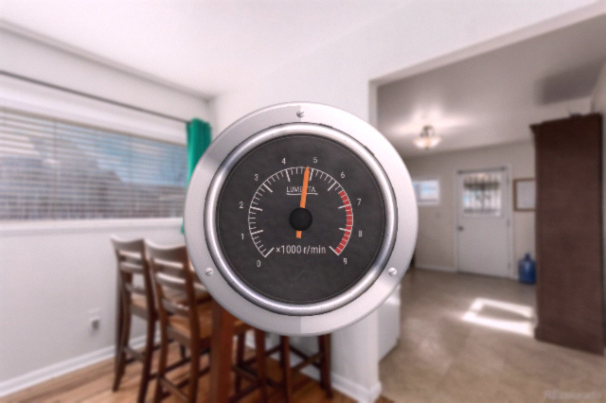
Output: rpm 4800
